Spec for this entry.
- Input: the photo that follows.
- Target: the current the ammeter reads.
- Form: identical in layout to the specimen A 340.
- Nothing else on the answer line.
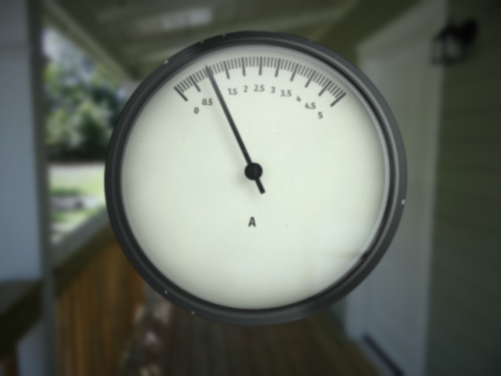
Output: A 1
